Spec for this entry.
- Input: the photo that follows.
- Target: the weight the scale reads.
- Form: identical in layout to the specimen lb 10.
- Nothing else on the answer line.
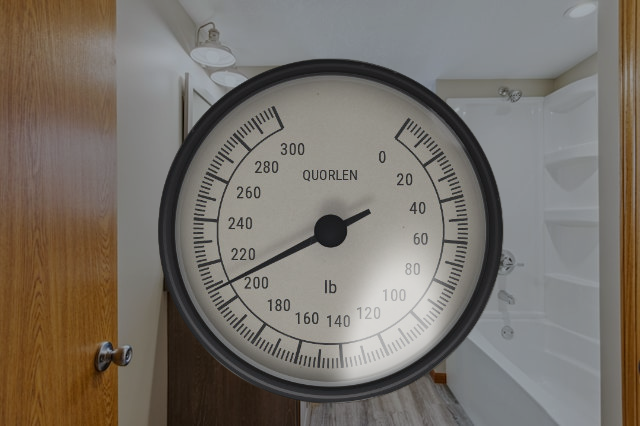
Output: lb 208
